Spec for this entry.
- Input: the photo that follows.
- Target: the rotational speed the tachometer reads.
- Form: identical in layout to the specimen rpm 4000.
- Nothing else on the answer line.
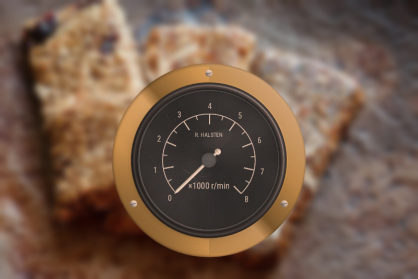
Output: rpm 0
